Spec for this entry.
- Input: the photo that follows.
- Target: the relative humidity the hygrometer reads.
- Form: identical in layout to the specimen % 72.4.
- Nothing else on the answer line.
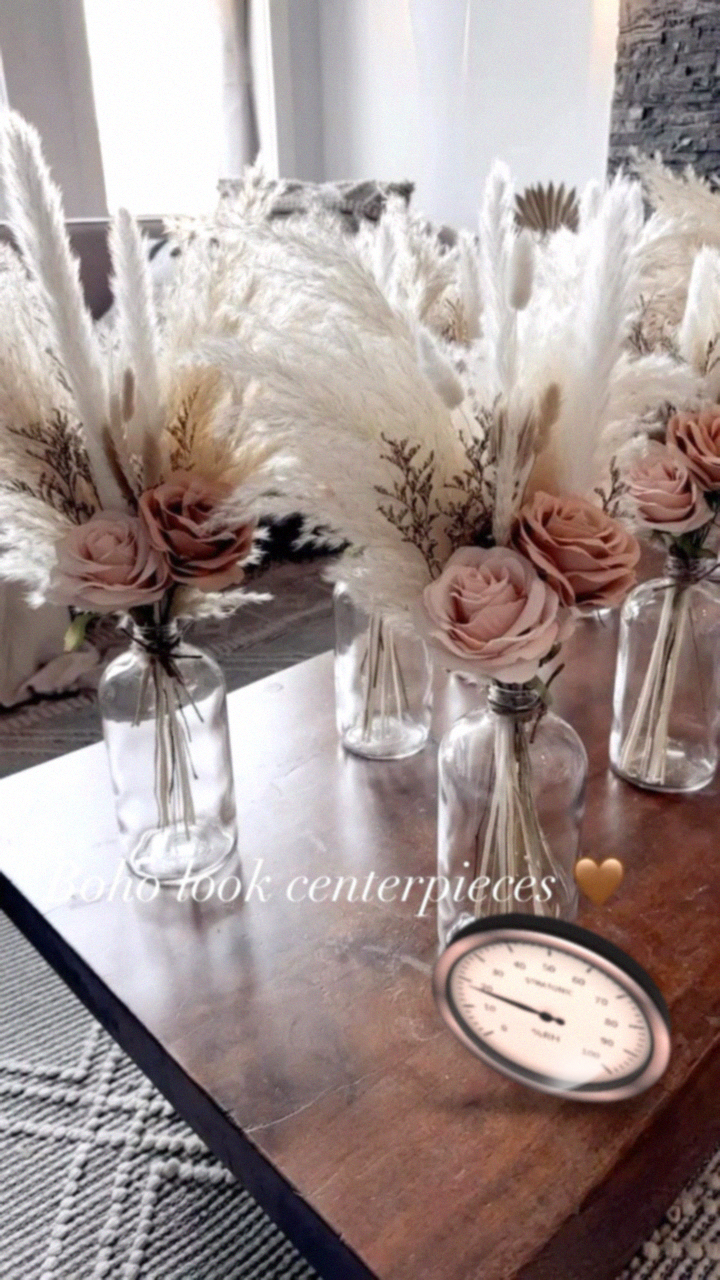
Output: % 20
